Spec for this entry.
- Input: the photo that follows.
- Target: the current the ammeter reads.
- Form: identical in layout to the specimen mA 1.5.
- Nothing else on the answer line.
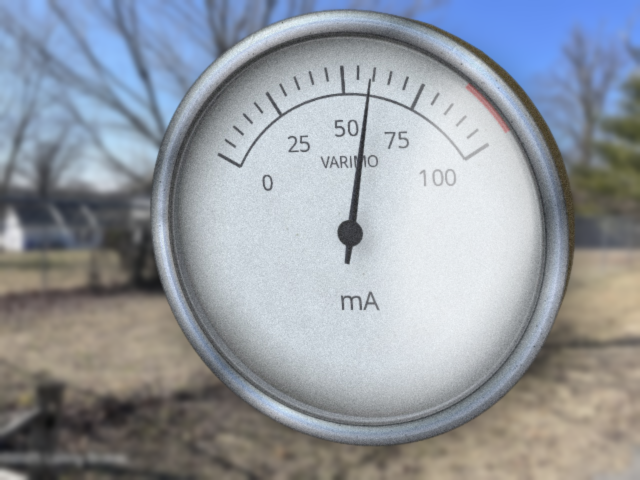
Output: mA 60
